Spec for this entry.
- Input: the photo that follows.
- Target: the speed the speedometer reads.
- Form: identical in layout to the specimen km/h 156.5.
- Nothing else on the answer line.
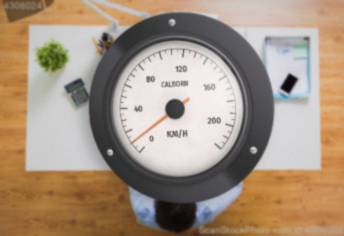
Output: km/h 10
